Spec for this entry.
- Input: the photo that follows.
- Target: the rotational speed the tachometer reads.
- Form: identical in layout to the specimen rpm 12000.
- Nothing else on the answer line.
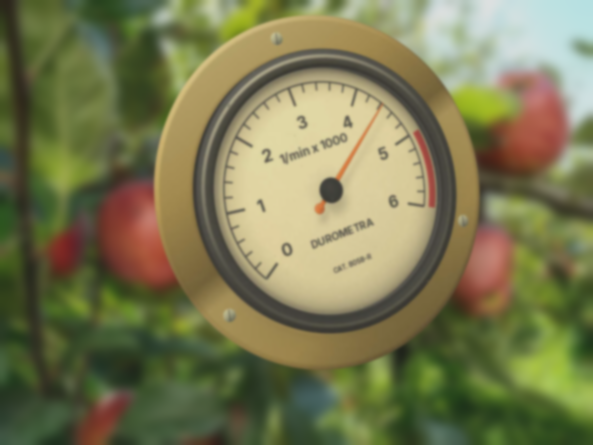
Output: rpm 4400
